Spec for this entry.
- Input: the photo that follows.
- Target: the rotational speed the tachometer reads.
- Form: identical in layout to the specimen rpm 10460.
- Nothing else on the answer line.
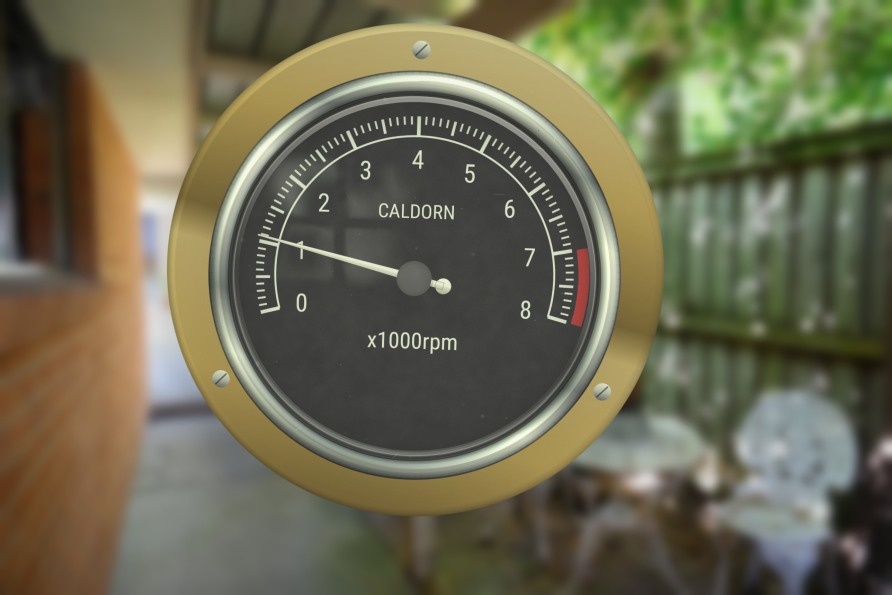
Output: rpm 1100
